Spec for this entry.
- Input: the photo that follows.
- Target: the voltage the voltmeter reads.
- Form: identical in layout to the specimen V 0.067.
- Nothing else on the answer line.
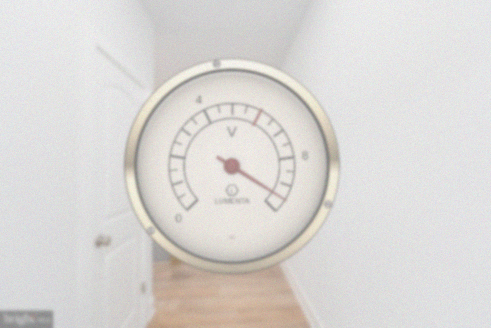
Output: V 9.5
